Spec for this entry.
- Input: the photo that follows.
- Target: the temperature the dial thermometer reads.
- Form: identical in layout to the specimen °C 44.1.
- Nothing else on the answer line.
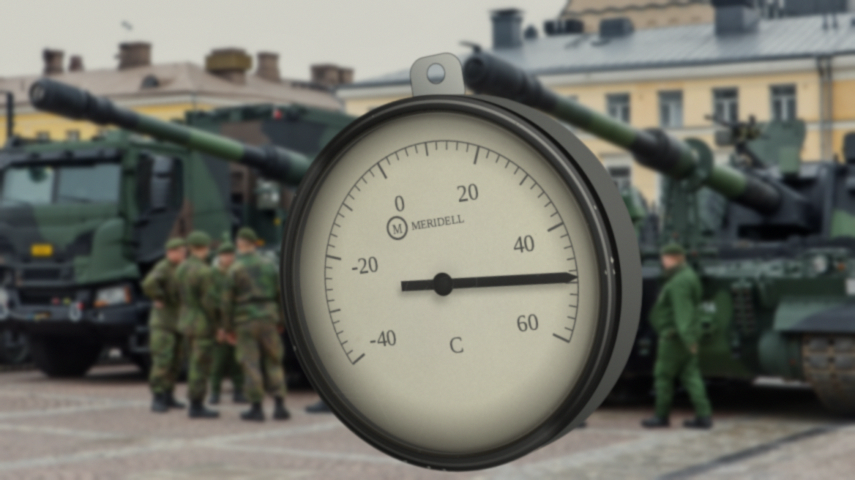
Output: °C 49
